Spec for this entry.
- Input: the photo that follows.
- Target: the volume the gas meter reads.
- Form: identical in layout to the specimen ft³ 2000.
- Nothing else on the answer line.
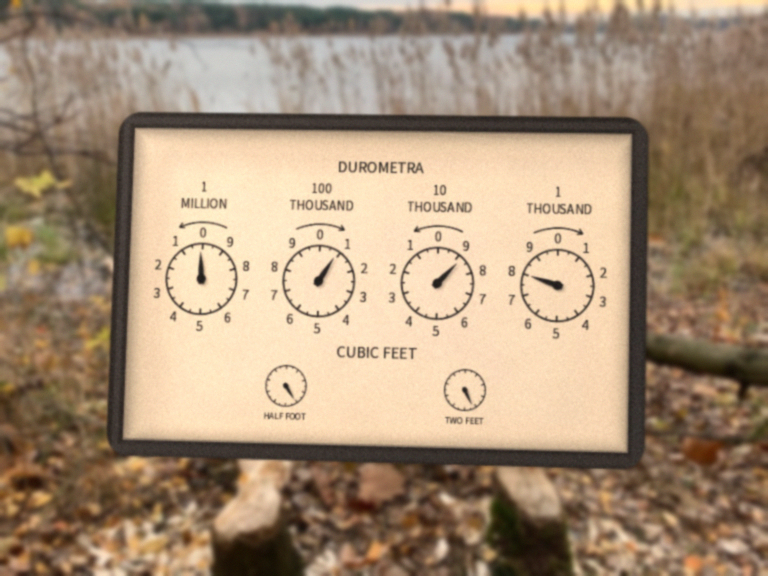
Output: ft³ 8800
